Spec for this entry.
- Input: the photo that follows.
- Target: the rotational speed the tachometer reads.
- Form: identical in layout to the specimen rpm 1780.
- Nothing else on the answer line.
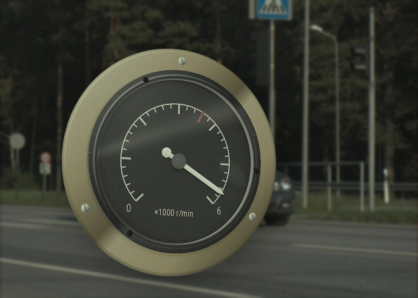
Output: rpm 5700
